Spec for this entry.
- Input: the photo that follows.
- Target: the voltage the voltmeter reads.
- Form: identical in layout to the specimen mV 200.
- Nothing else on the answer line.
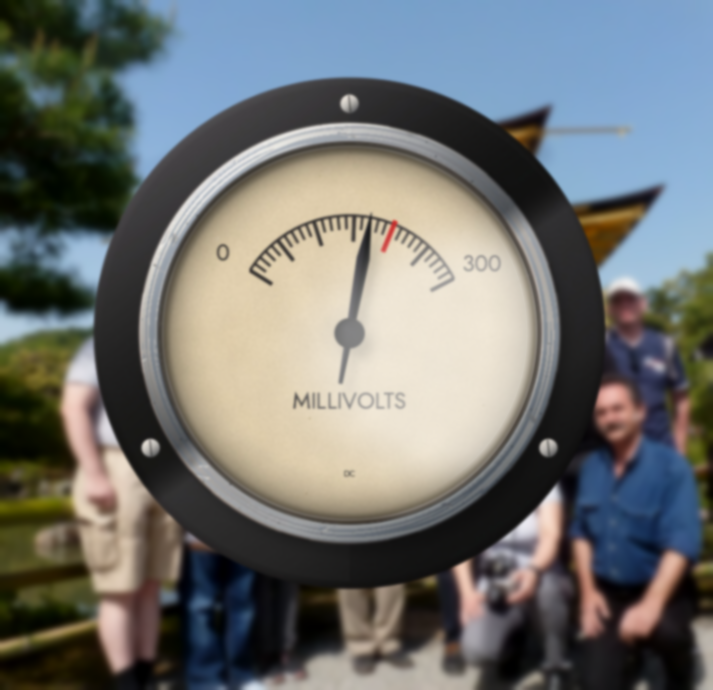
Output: mV 170
